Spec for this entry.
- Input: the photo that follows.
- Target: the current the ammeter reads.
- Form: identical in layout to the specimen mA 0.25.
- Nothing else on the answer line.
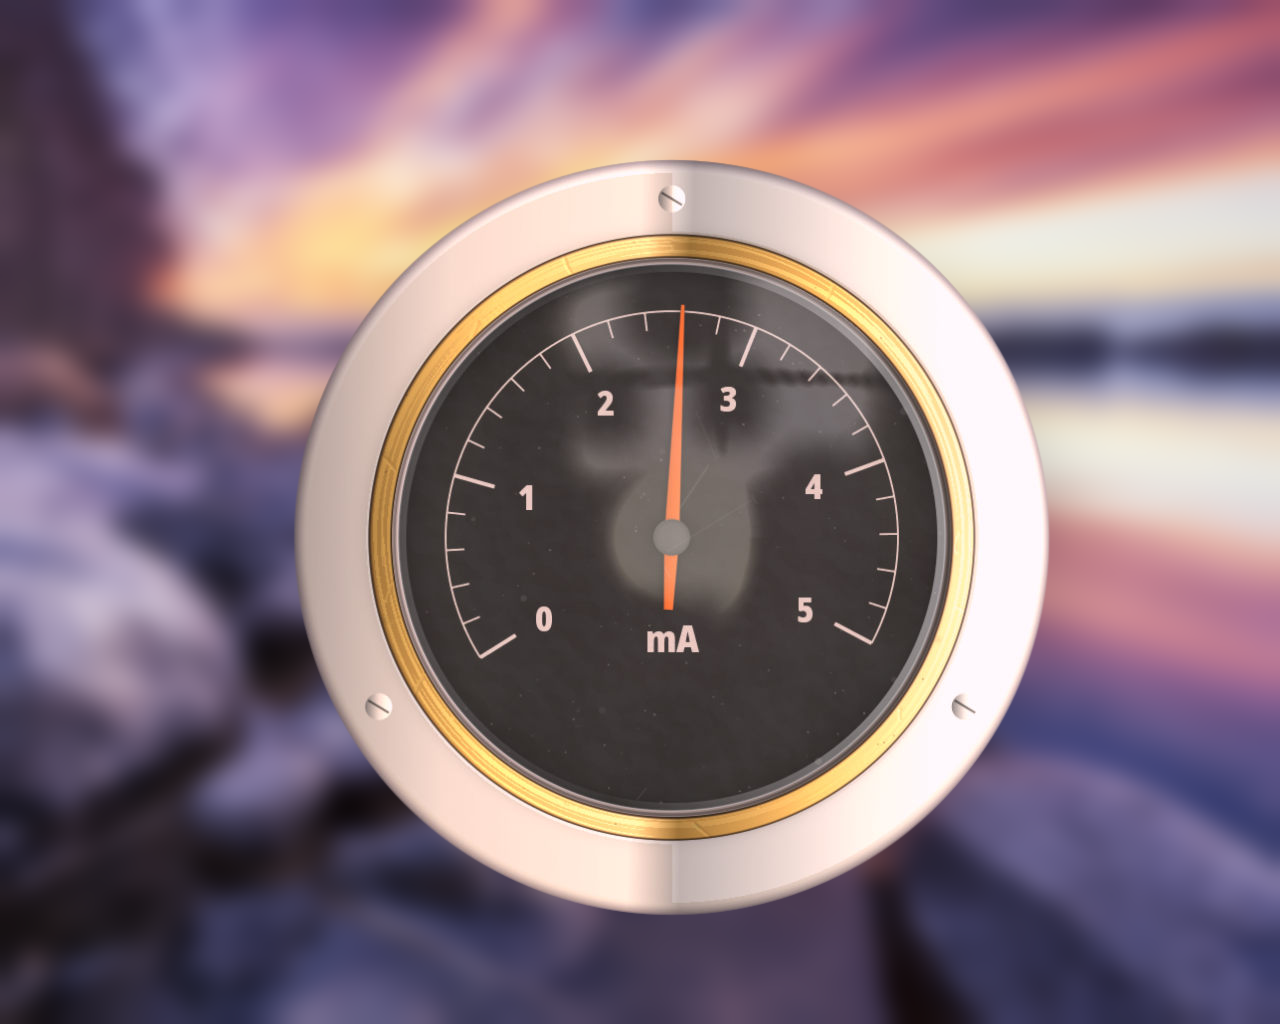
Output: mA 2.6
